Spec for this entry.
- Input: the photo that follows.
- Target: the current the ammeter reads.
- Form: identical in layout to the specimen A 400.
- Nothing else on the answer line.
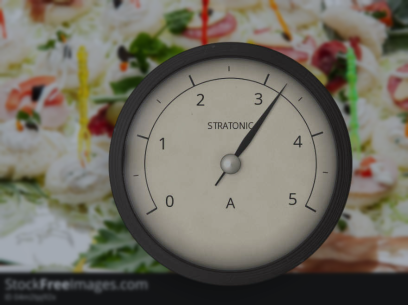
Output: A 3.25
